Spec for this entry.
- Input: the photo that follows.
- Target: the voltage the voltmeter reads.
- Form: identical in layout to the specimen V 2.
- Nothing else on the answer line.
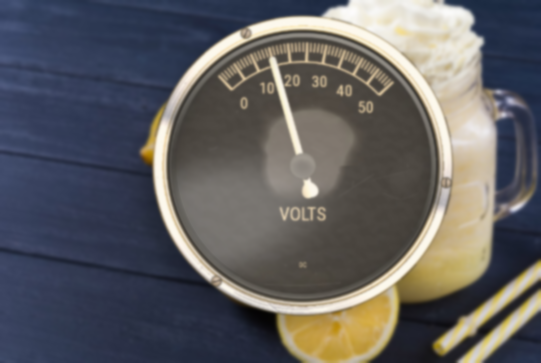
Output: V 15
